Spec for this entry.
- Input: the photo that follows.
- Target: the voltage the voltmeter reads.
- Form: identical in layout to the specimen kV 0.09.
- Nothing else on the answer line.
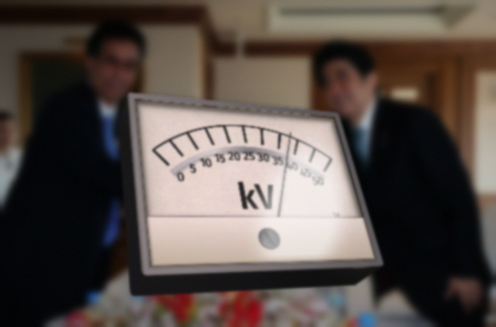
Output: kV 37.5
